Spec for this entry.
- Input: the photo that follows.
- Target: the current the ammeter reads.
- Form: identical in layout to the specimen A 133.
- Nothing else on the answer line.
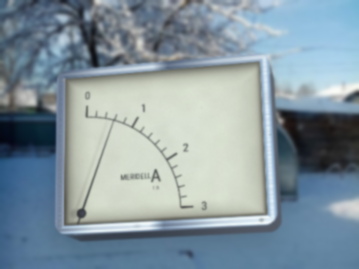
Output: A 0.6
